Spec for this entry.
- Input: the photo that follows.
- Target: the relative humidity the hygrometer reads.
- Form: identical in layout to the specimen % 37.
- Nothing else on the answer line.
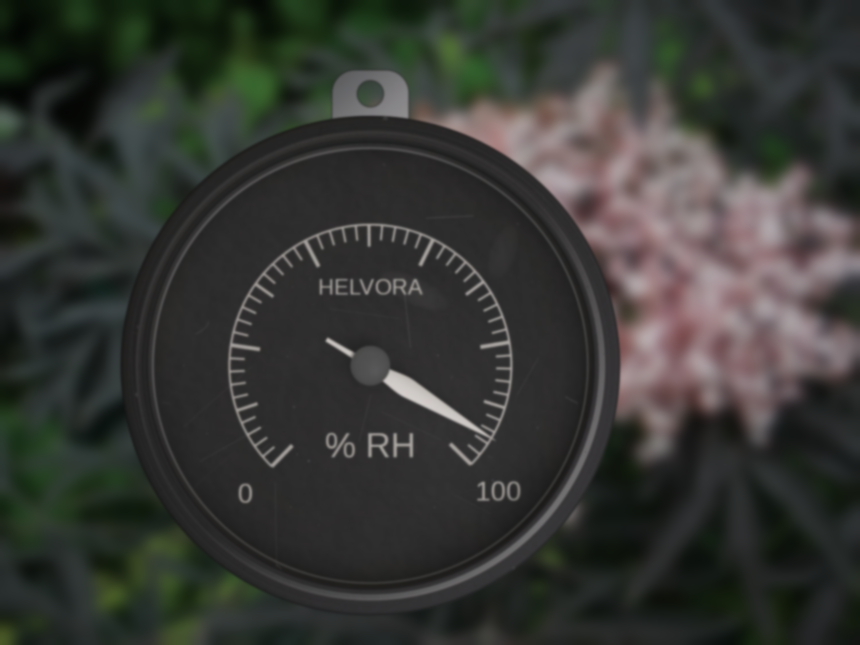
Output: % 95
